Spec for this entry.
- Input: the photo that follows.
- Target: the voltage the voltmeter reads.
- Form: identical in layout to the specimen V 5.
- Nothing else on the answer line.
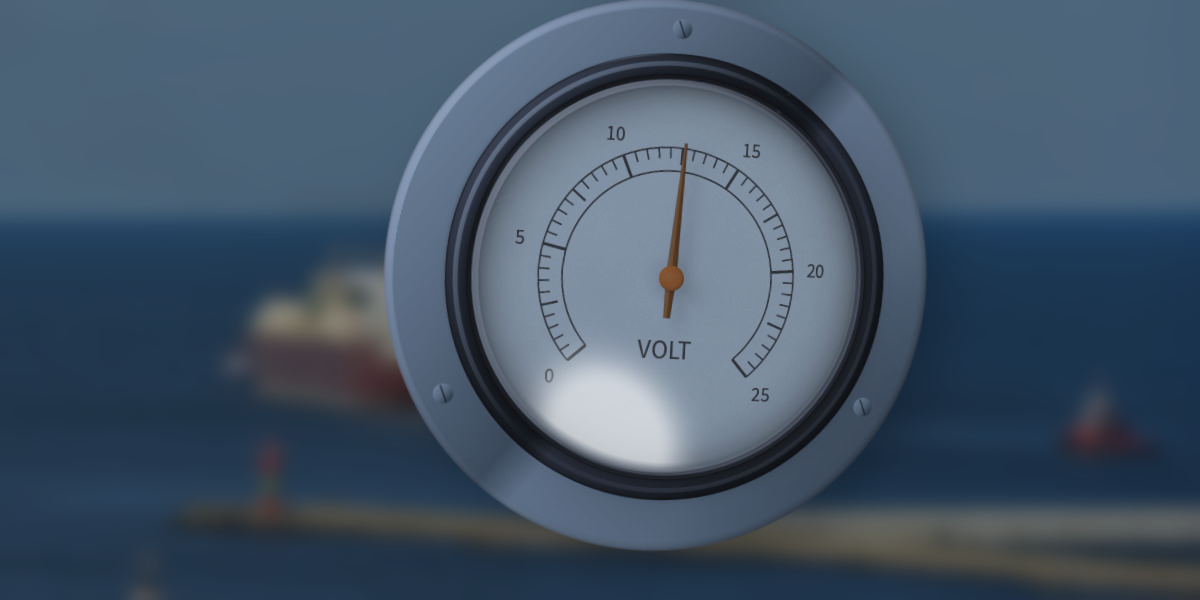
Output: V 12.5
